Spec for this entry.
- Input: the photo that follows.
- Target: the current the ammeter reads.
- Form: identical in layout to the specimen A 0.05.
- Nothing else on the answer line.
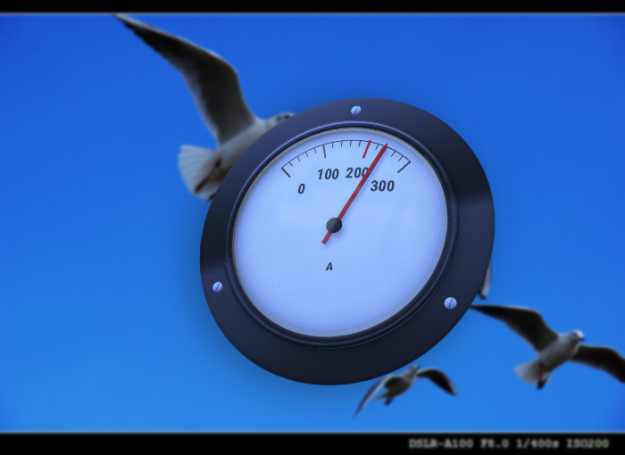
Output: A 240
